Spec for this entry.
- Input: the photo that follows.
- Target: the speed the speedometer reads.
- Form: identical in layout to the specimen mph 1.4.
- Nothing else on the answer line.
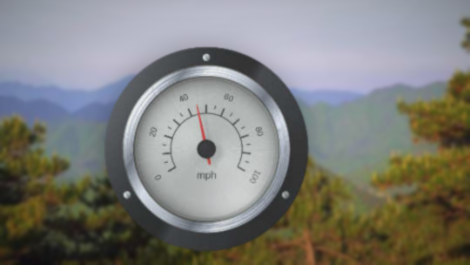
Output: mph 45
